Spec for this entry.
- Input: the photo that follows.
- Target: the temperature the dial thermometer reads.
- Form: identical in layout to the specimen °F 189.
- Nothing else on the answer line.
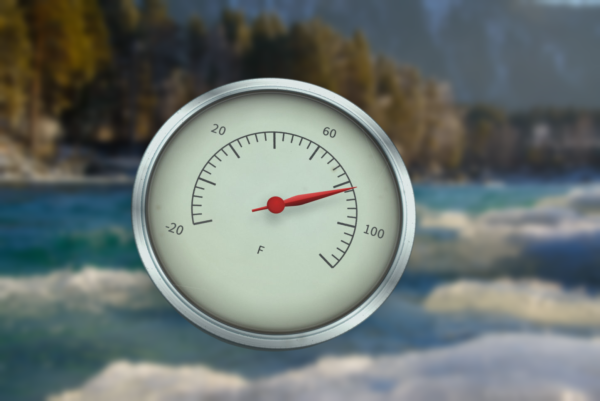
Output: °F 84
